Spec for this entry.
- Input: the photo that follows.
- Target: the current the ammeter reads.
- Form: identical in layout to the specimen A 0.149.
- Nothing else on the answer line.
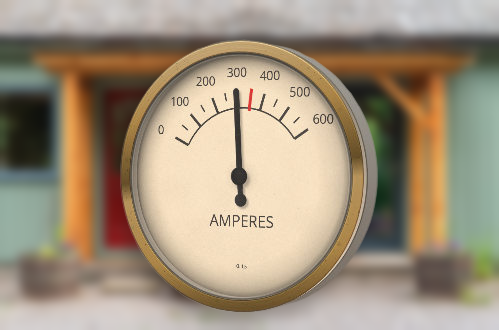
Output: A 300
